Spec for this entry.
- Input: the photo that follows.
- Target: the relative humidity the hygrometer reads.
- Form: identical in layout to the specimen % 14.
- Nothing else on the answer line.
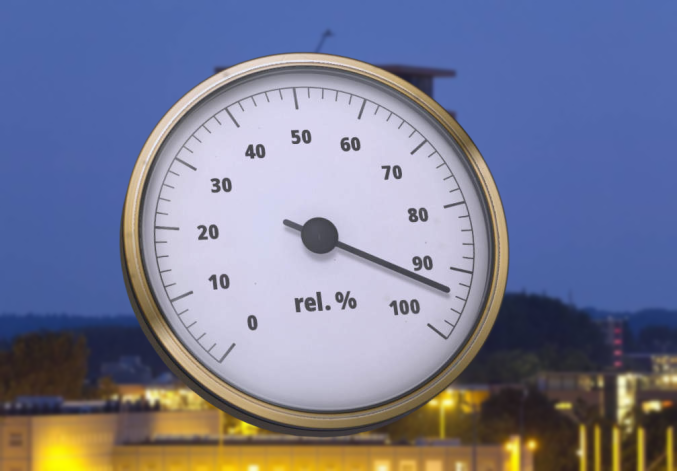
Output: % 94
